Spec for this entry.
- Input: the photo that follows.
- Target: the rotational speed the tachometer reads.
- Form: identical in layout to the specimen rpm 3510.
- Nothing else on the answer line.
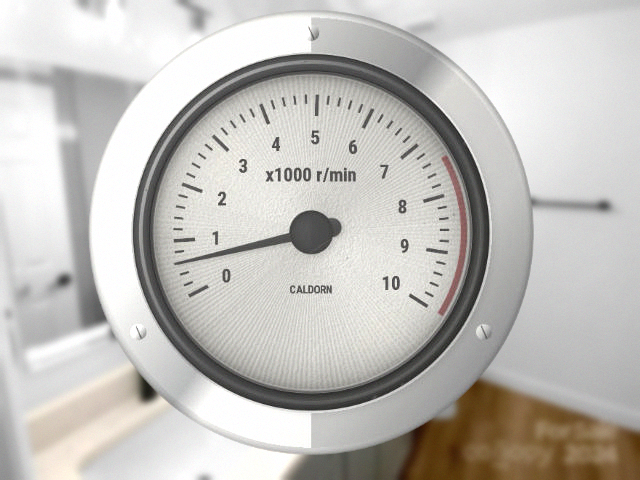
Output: rpm 600
